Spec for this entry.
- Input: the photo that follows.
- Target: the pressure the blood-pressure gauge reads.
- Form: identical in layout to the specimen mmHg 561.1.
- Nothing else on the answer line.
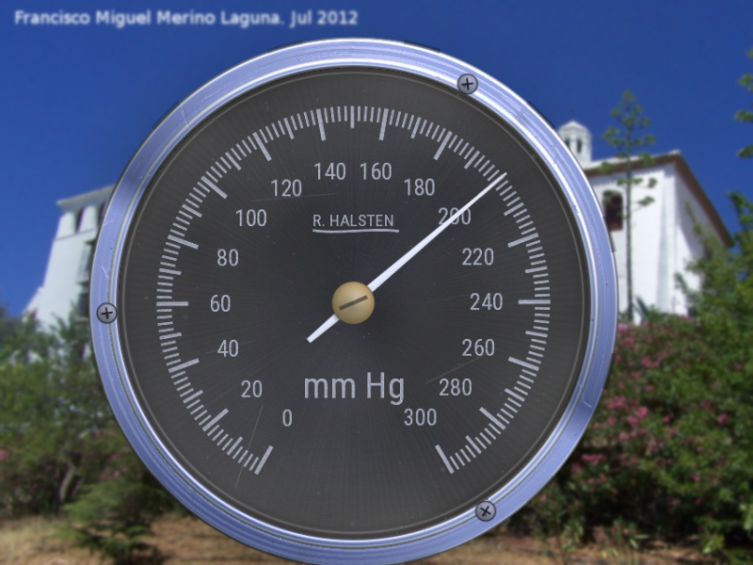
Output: mmHg 200
